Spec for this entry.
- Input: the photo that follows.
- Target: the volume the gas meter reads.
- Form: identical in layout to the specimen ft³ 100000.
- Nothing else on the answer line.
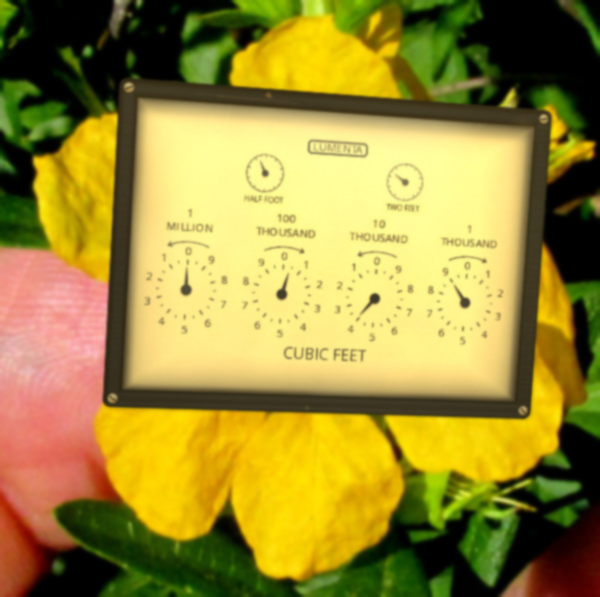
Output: ft³ 3900
